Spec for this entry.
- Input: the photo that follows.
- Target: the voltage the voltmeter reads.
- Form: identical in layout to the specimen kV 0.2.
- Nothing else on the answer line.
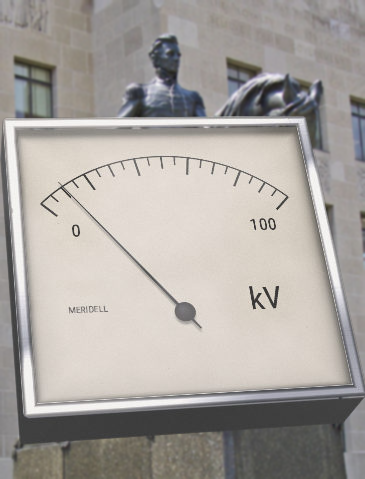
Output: kV 10
